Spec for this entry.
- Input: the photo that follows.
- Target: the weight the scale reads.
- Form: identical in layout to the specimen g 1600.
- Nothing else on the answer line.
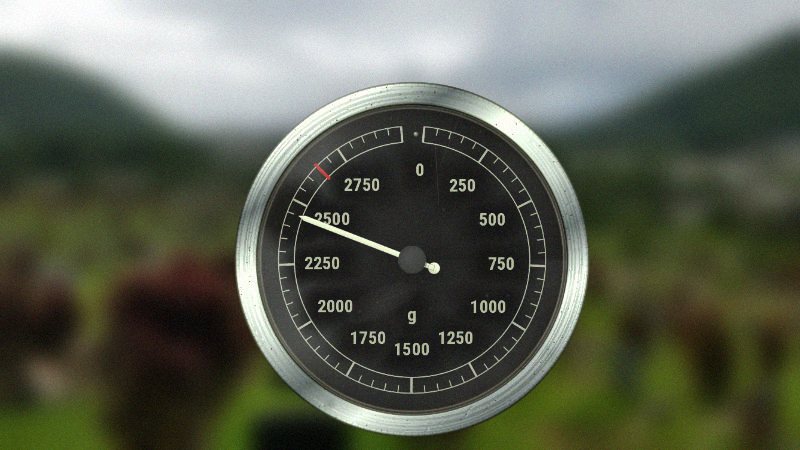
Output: g 2450
